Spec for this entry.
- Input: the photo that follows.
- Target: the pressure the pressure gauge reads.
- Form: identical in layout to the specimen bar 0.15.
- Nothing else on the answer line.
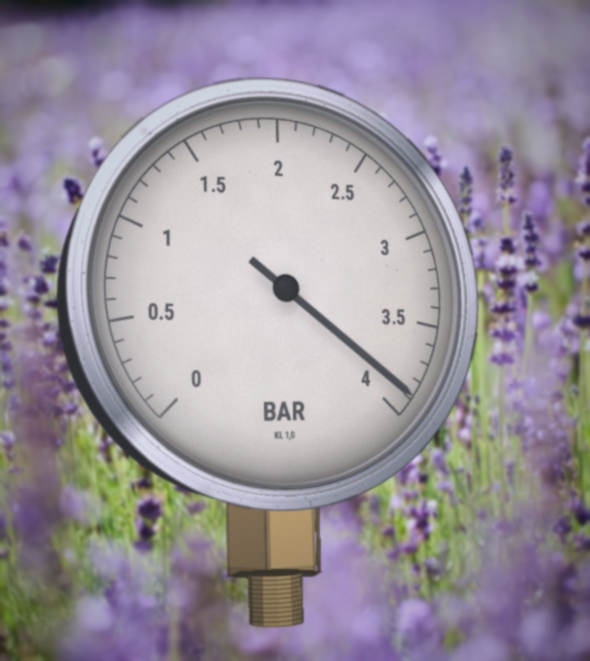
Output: bar 3.9
